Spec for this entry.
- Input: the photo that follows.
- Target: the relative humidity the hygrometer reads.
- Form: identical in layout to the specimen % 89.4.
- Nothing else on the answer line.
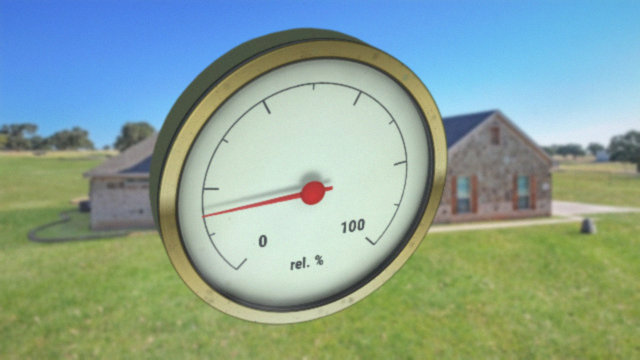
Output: % 15
